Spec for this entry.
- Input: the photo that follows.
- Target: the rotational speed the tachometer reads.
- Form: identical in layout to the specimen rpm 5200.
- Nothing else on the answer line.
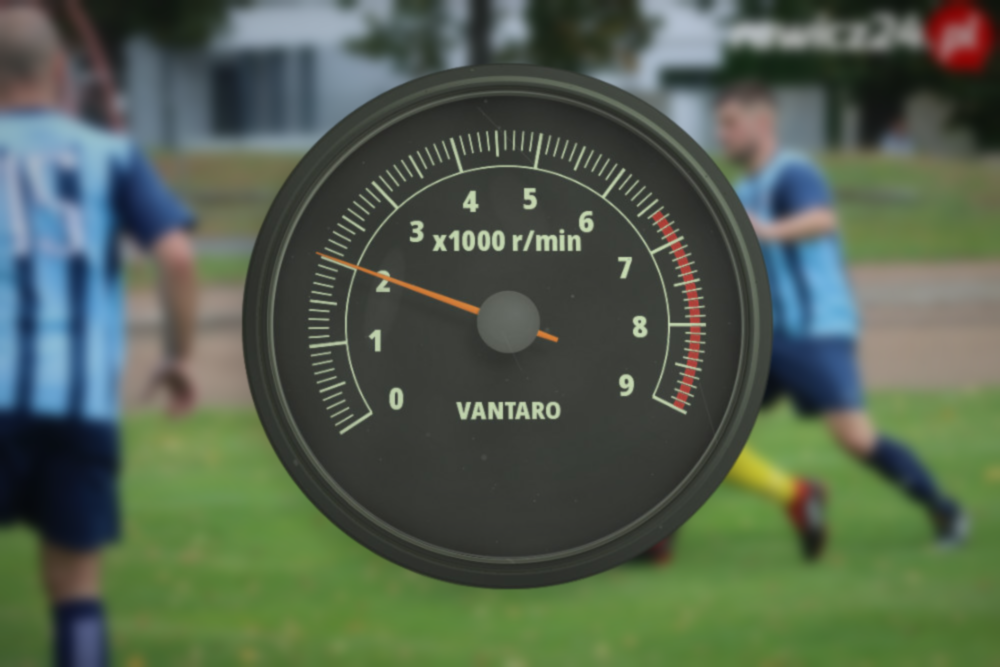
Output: rpm 2000
